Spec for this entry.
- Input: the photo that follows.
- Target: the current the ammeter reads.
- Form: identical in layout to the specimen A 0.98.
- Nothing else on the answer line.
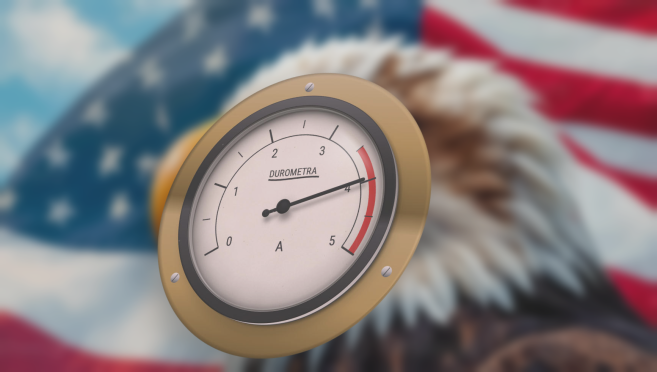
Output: A 4
